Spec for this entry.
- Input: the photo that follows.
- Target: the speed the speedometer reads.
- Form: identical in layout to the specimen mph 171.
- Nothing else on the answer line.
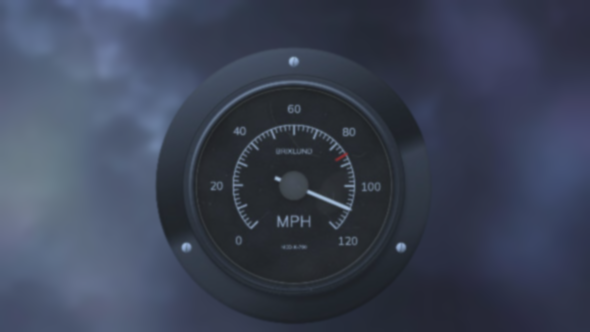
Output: mph 110
